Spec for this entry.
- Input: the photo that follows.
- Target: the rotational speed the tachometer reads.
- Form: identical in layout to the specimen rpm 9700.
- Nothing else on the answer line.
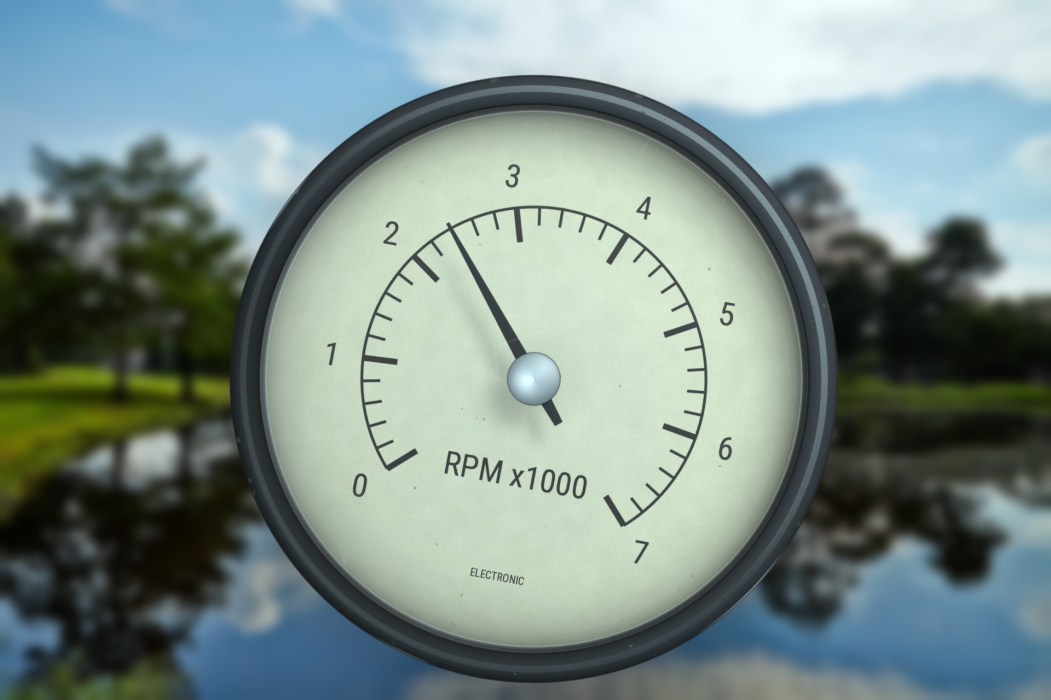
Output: rpm 2400
